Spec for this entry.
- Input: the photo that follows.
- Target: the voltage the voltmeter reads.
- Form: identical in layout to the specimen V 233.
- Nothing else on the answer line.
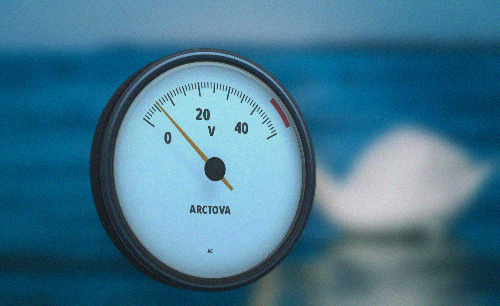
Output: V 5
